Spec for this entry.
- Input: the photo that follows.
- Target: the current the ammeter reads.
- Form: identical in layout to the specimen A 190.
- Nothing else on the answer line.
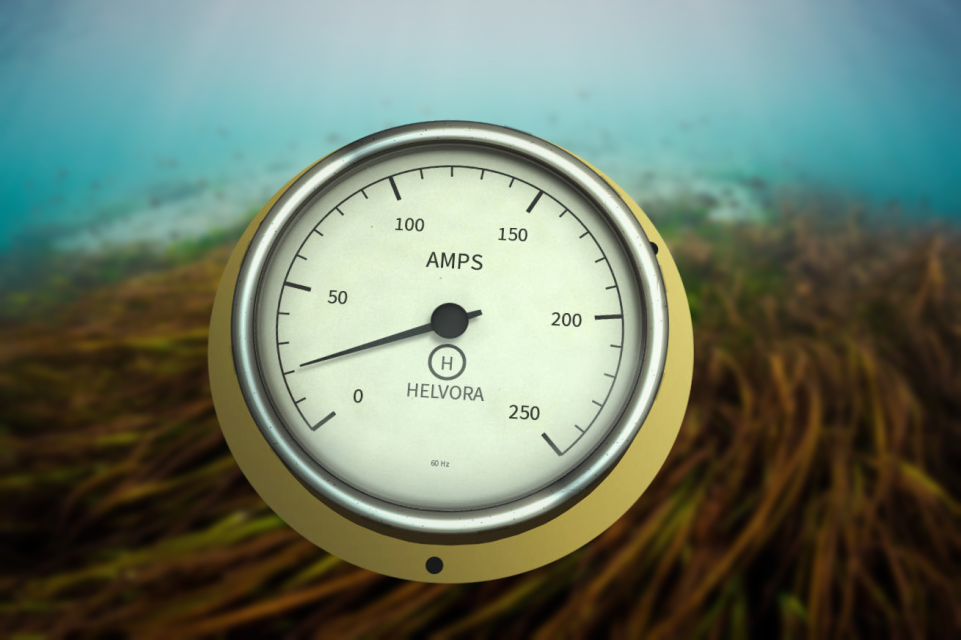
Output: A 20
